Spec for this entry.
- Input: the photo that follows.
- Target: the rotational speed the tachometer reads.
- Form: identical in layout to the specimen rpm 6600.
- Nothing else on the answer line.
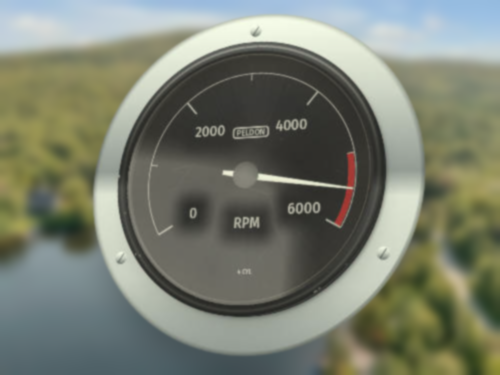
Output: rpm 5500
